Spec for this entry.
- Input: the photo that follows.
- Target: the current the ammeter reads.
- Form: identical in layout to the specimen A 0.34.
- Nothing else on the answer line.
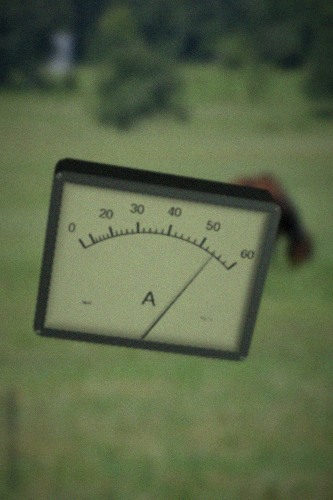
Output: A 54
